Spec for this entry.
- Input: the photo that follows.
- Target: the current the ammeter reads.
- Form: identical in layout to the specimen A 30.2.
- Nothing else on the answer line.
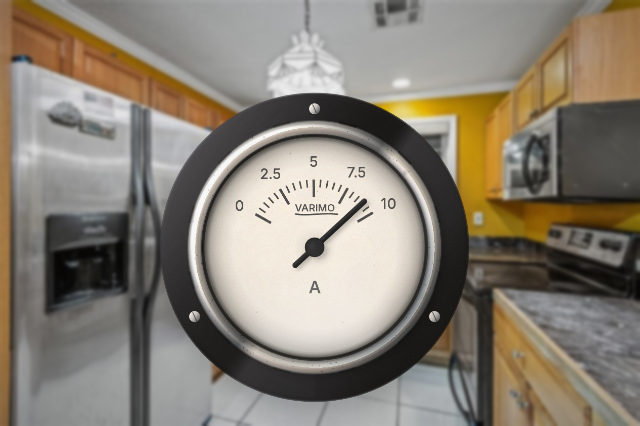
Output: A 9
